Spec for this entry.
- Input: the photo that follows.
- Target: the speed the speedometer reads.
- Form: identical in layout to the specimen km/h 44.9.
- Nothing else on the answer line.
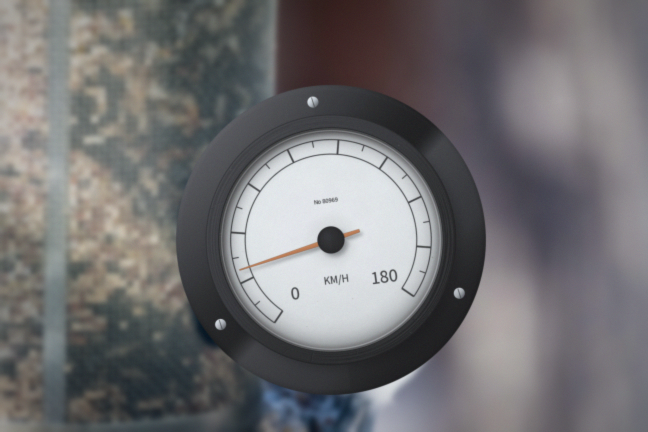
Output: km/h 25
